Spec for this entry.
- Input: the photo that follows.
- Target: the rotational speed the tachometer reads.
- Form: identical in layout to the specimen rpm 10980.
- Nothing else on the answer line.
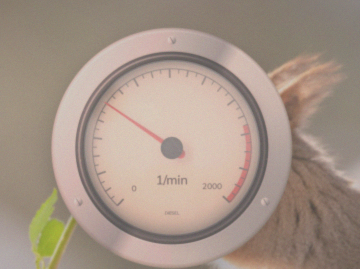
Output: rpm 600
